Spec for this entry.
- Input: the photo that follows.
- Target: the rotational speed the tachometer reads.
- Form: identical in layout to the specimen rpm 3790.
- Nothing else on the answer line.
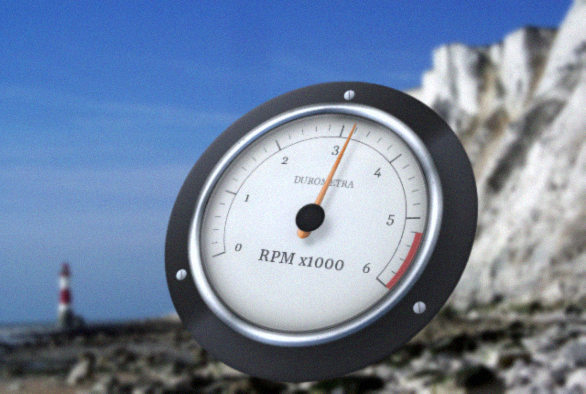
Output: rpm 3200
